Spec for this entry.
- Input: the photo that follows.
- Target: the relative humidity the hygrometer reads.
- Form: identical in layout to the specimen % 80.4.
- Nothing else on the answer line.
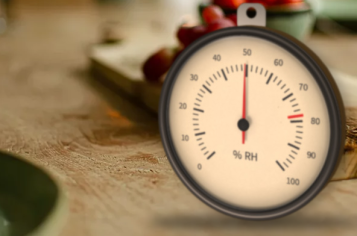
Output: % 50
